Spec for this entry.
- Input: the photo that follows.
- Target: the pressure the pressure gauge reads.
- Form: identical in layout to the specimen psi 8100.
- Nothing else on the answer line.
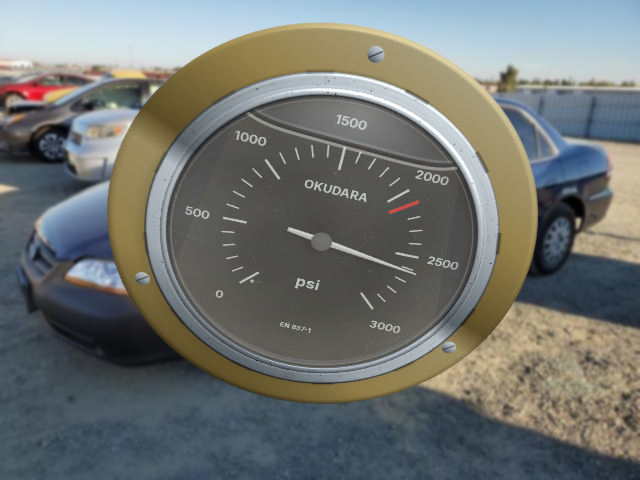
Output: psi 2600
